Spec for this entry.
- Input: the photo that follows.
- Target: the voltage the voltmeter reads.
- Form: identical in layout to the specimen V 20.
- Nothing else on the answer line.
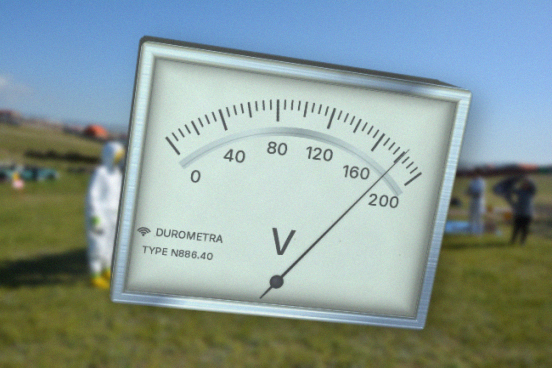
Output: V 180
